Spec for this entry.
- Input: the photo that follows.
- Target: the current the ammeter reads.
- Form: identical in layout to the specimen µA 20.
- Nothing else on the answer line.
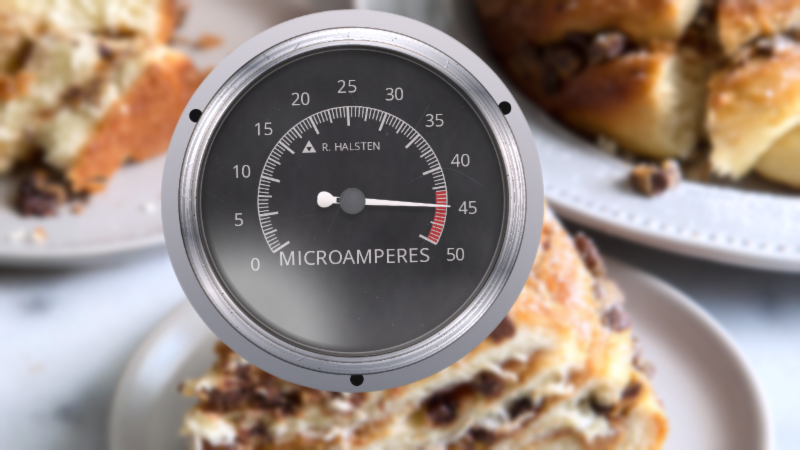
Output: µA 45
